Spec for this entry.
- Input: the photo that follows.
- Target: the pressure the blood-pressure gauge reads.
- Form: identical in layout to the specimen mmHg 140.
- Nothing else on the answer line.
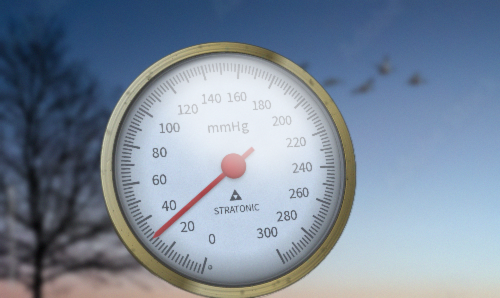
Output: mmHg 30
